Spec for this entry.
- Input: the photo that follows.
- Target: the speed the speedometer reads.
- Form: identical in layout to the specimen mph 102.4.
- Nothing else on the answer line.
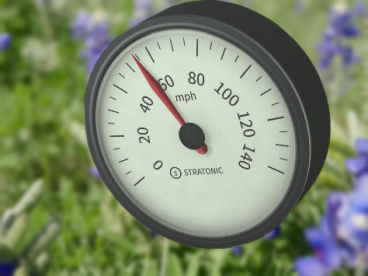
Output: mph 55
